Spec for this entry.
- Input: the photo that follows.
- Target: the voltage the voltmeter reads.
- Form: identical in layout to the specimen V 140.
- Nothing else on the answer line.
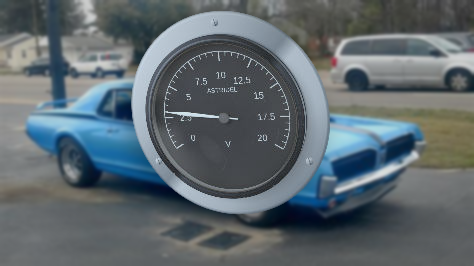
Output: V 3
